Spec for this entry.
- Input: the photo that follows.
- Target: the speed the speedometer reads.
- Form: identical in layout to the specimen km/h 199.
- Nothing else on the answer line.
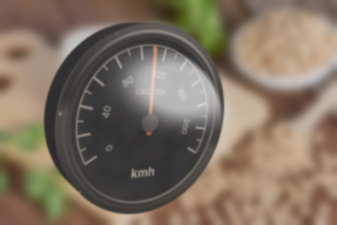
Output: km/h 110
